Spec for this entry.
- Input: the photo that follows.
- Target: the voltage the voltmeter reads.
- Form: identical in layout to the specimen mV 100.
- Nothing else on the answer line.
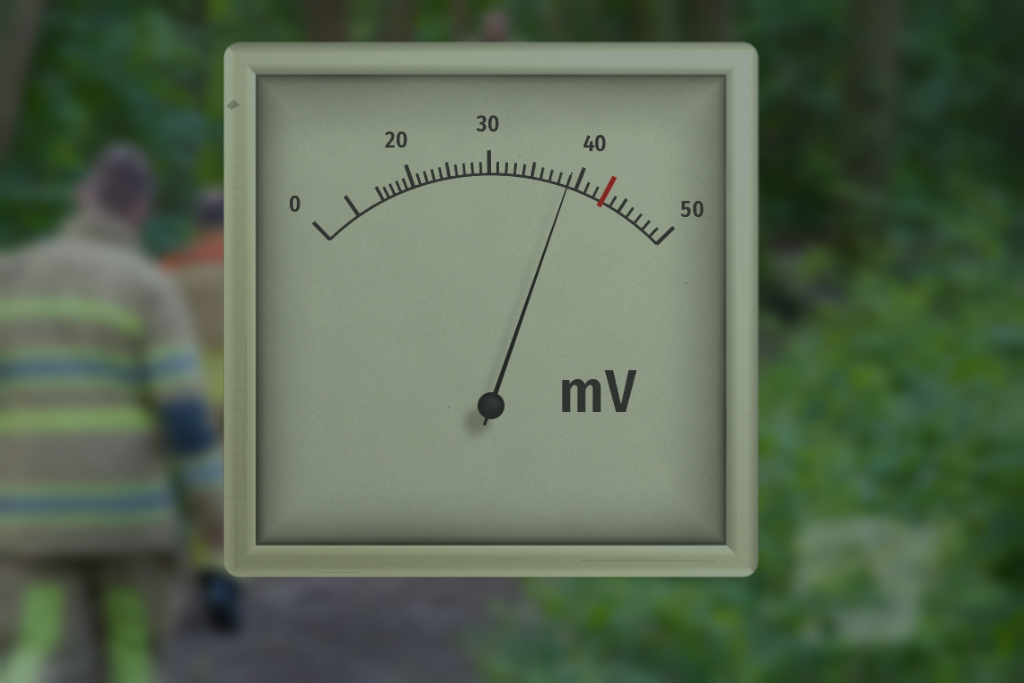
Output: mV 39
